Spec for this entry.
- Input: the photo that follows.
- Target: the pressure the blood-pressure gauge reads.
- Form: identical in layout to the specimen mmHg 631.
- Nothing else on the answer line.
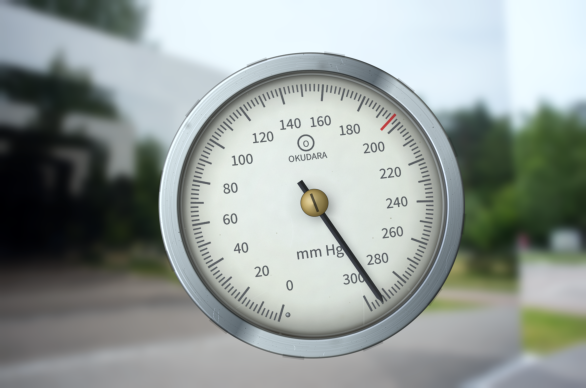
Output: mmHg 294
